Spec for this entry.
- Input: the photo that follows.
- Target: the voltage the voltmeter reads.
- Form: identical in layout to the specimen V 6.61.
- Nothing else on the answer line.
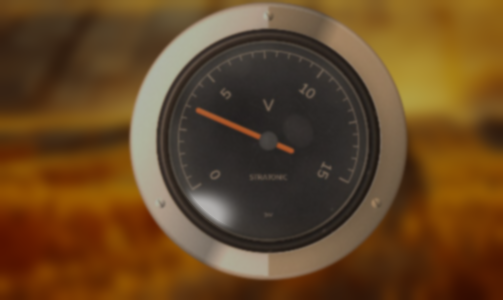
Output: V 3.5
